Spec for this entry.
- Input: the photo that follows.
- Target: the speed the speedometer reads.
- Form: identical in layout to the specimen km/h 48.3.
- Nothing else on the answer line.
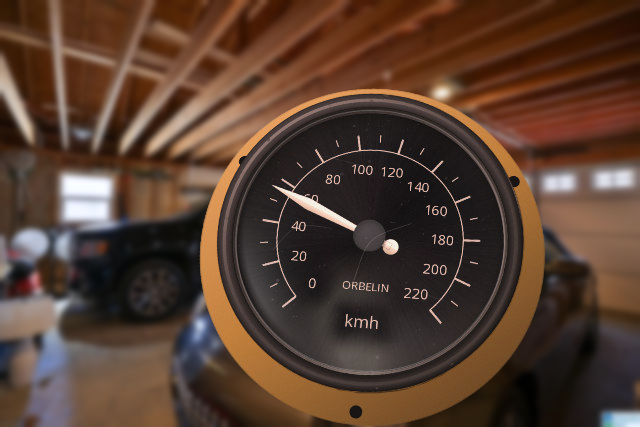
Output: km/h 55
